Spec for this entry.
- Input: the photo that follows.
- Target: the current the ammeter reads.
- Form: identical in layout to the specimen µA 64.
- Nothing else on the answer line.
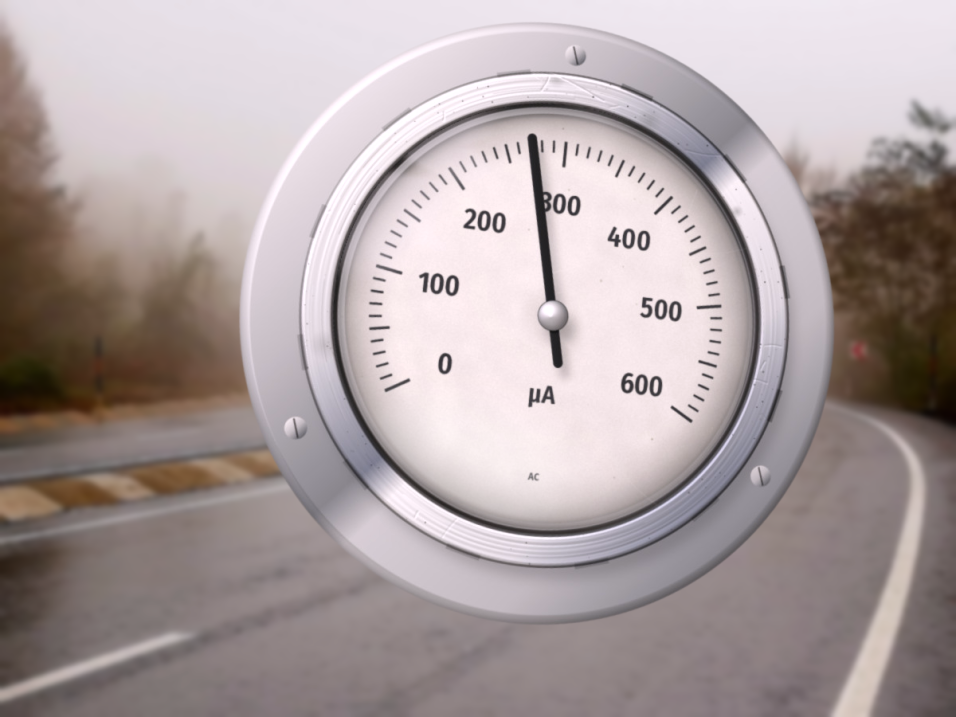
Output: µA 270
